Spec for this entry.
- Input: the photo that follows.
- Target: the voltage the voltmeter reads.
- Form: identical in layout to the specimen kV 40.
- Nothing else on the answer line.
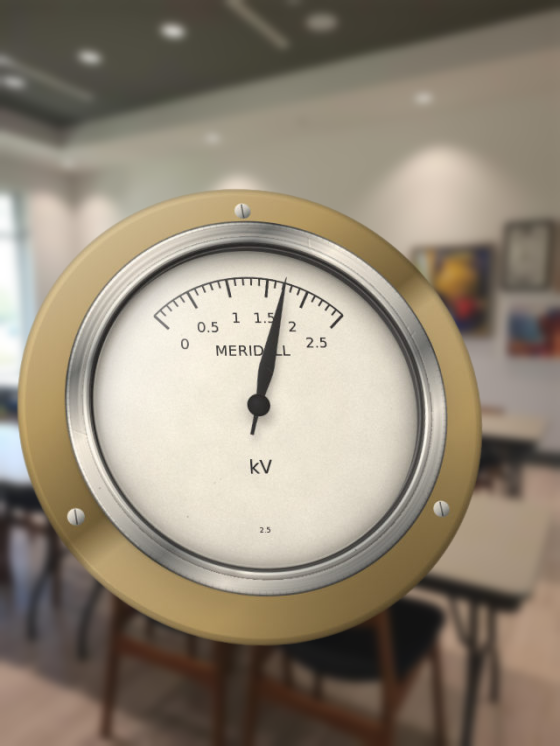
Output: kV 1.7
